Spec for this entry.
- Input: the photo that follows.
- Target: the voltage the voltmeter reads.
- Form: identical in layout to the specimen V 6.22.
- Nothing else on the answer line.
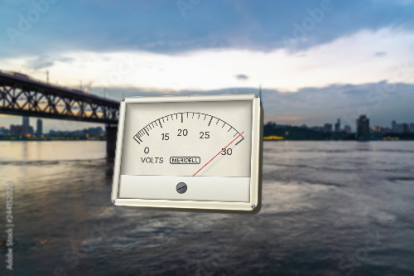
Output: V 29.5
